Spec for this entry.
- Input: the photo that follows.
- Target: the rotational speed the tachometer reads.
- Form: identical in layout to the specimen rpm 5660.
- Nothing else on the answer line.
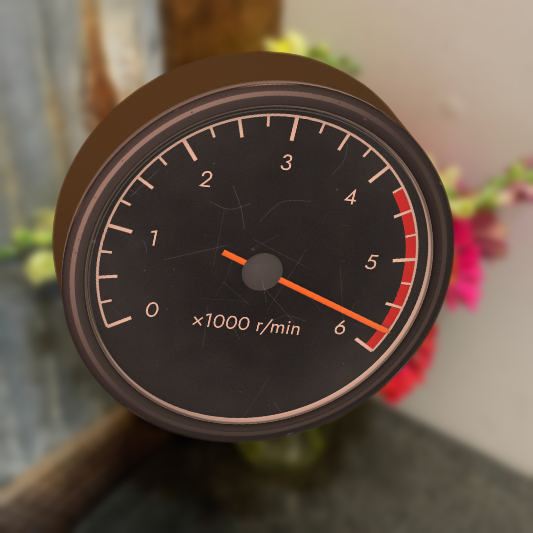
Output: rpm 5750
